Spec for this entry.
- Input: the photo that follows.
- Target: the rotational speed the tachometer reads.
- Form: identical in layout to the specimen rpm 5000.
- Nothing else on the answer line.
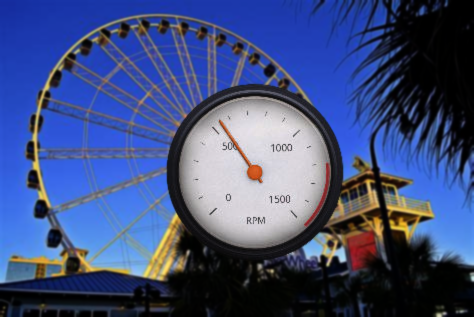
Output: rpm 550
